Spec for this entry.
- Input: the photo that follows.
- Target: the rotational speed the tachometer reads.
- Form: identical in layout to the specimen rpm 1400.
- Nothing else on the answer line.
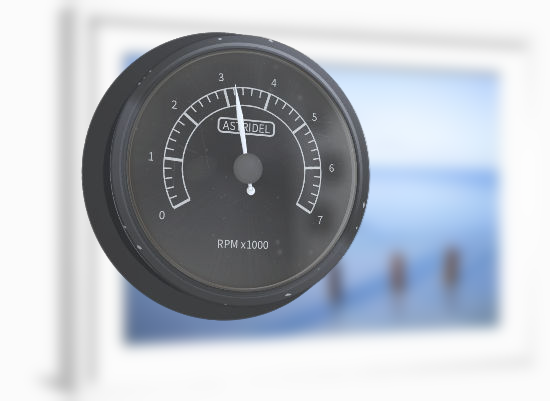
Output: rpm 3200
